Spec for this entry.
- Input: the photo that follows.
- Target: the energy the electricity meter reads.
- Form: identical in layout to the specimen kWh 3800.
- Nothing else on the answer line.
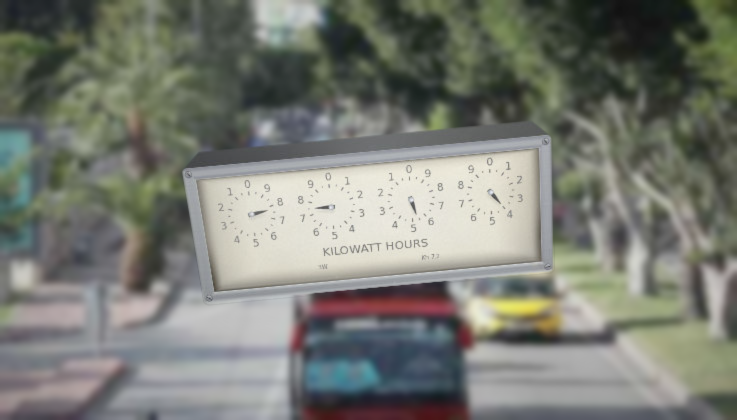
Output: kWh 7754
